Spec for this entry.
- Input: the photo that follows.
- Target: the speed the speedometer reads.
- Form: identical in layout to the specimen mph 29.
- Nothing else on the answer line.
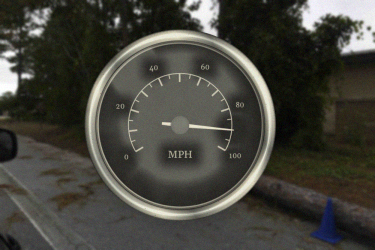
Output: mph 90
